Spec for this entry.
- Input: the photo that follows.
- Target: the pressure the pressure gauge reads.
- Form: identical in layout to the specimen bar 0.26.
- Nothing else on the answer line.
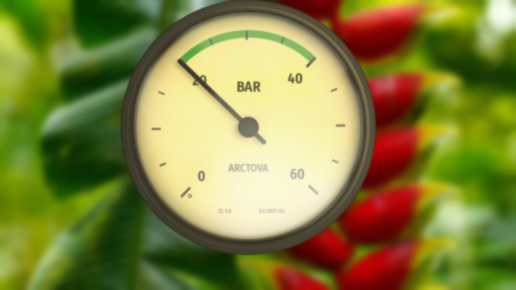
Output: bar 20
